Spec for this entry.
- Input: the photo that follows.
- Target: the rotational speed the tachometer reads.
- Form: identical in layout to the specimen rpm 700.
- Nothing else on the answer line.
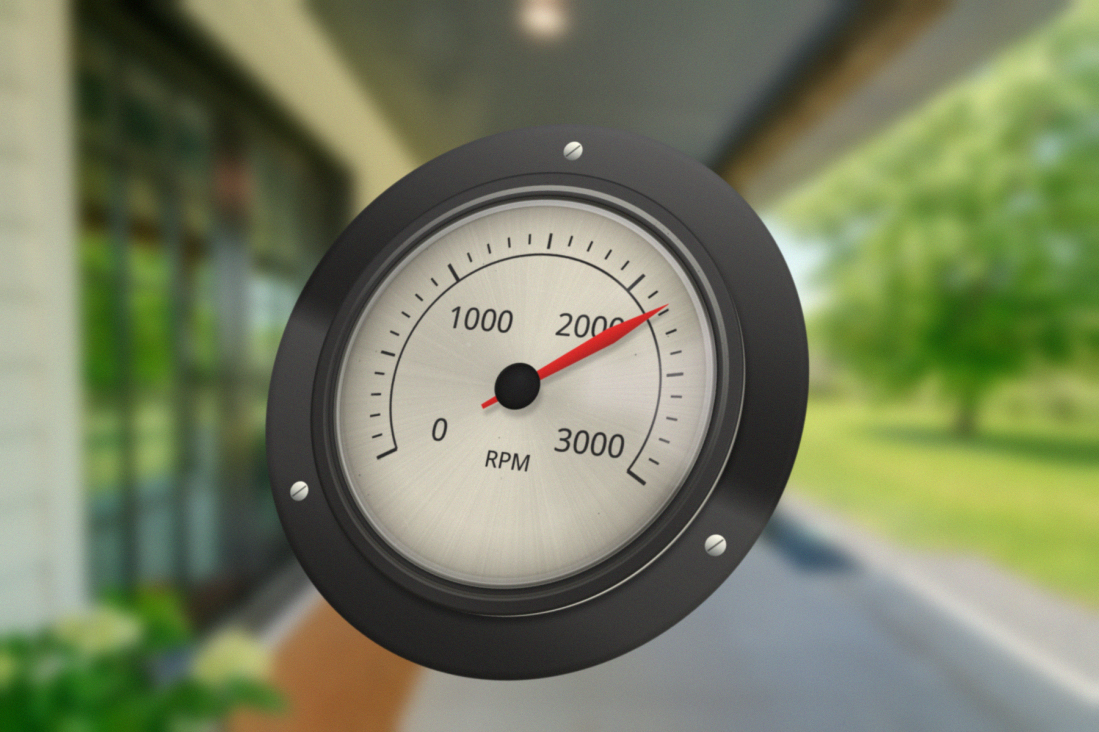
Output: rpm 2200
